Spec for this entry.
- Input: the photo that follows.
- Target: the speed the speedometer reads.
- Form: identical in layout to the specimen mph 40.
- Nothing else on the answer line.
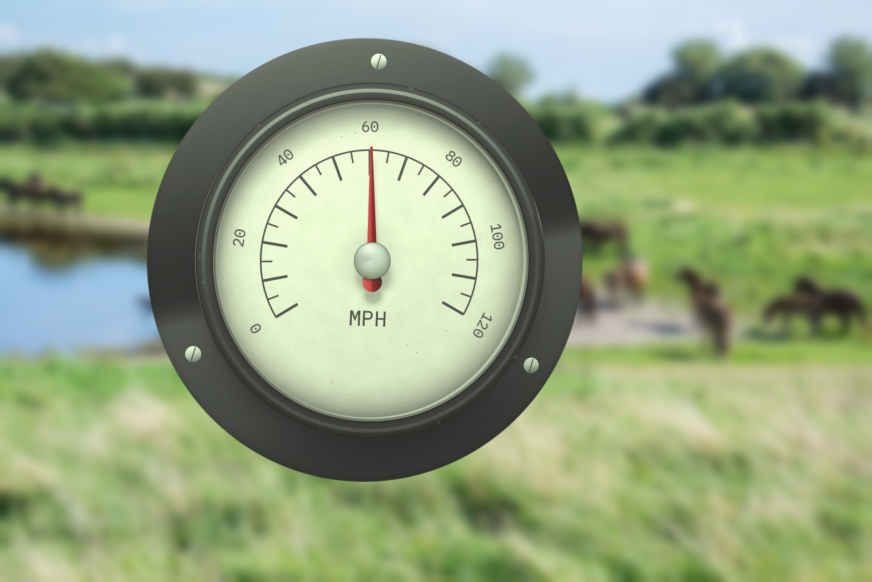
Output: mph 60
